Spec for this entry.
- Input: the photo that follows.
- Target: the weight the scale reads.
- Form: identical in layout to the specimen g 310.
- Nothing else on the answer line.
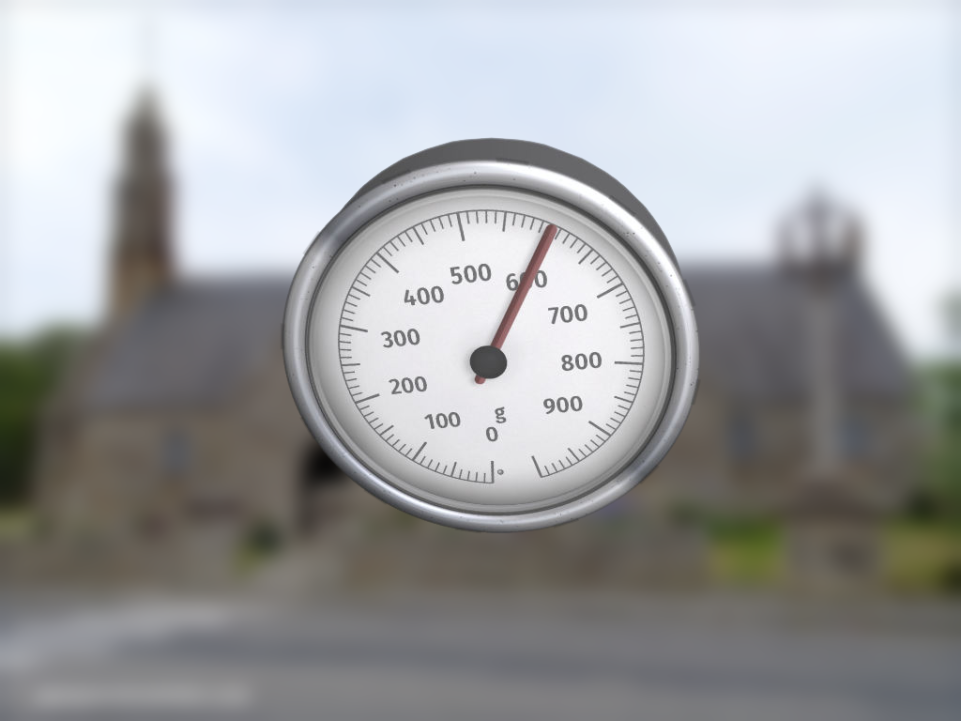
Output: g 600
